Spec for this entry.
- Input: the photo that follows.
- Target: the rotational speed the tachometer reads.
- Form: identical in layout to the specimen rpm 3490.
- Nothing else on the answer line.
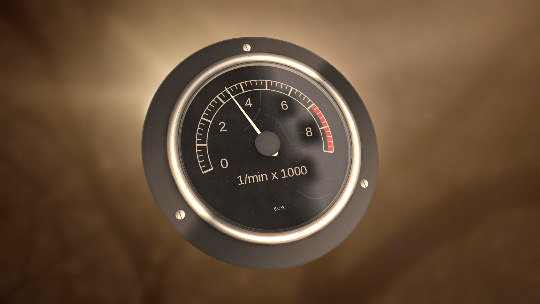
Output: rpm 3400
